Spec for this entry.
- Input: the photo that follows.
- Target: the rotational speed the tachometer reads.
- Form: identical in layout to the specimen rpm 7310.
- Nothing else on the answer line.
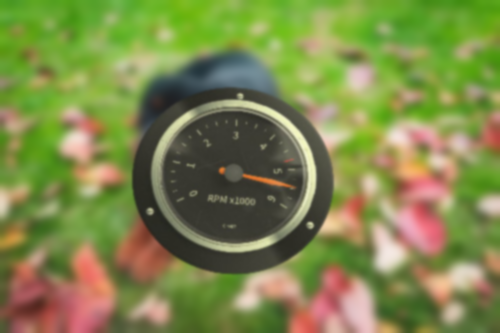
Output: rpm 5500
